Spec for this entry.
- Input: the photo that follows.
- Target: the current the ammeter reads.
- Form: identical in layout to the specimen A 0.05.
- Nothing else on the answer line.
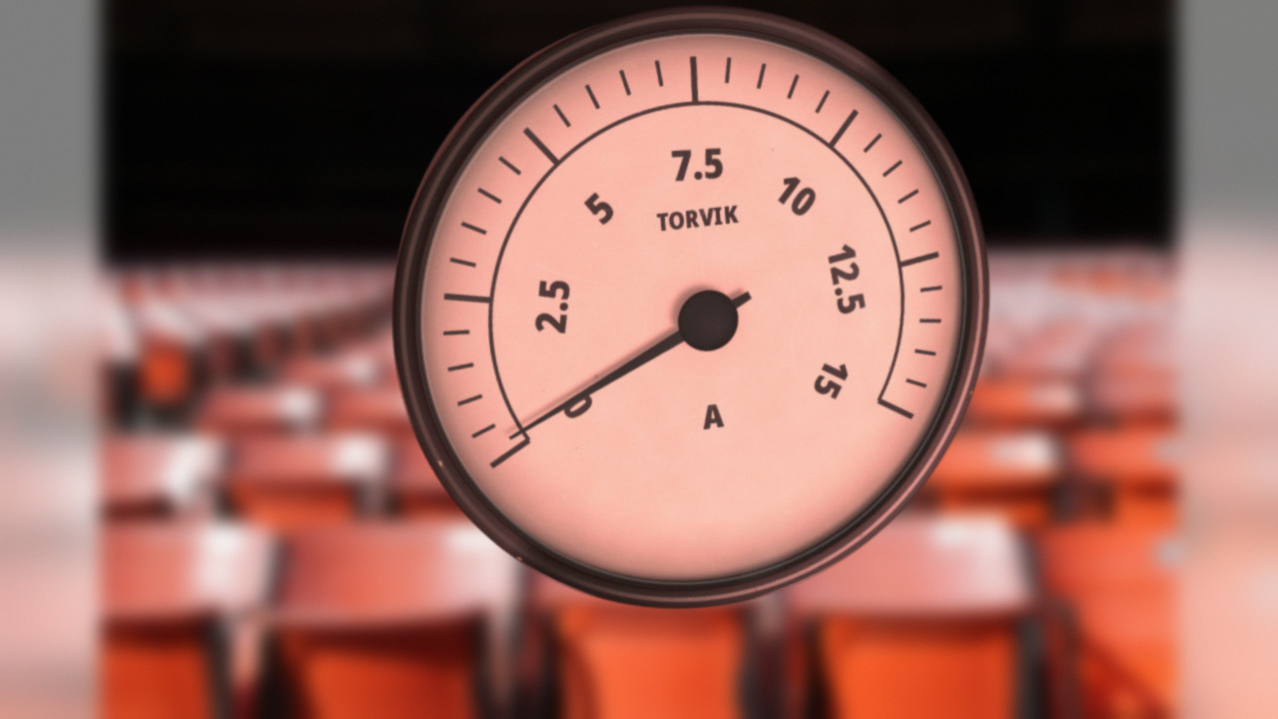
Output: A 0.25
